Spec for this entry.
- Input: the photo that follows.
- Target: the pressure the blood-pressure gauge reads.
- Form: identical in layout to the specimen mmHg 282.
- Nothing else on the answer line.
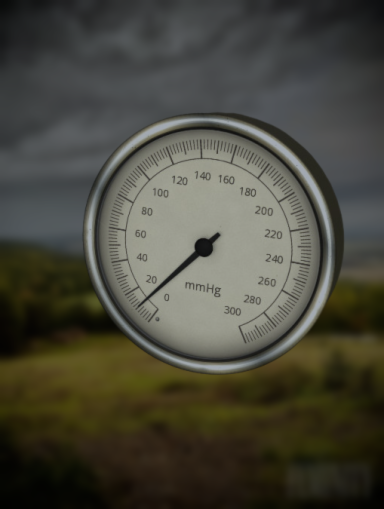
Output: mmHg 10
